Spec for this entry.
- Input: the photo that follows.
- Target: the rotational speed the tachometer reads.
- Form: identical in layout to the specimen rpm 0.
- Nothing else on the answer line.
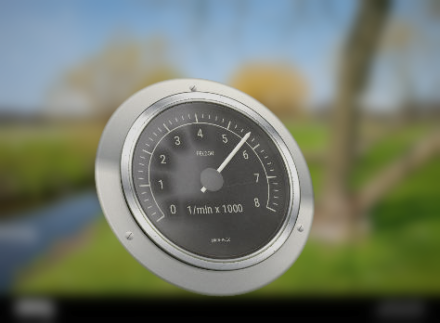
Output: rpm 5600
